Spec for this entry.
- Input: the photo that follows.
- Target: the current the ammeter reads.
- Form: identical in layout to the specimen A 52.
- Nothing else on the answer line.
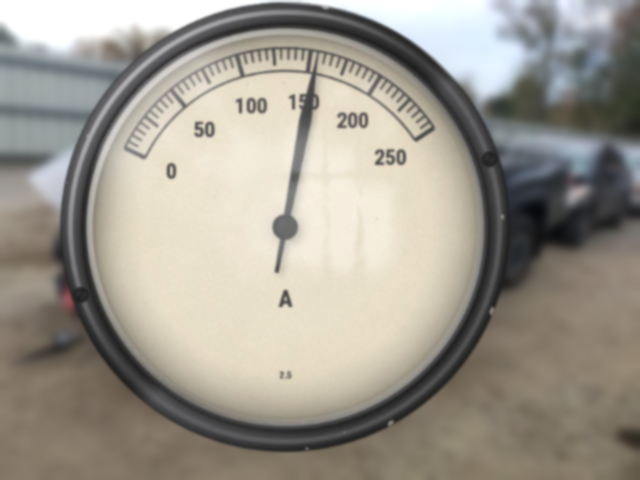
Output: A 155
